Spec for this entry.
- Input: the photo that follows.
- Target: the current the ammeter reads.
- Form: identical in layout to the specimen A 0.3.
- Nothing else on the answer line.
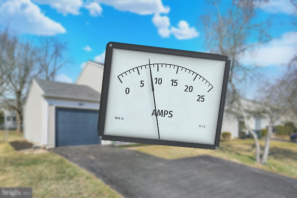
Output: A 8
